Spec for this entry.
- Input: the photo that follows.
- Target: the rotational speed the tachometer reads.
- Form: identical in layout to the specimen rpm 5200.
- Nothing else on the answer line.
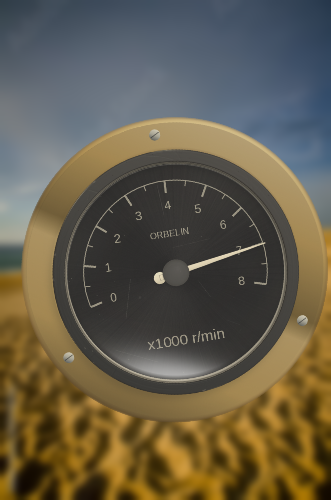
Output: rpm 7000
